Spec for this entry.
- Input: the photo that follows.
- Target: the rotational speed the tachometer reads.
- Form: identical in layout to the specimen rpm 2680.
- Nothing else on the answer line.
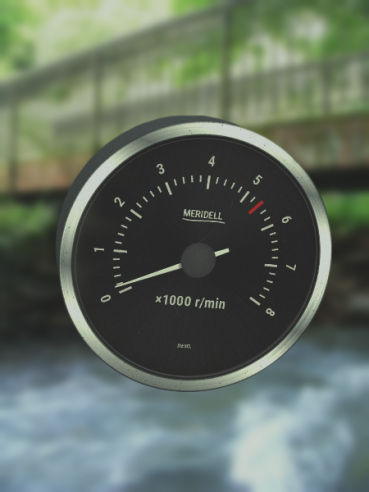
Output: rpm 200
